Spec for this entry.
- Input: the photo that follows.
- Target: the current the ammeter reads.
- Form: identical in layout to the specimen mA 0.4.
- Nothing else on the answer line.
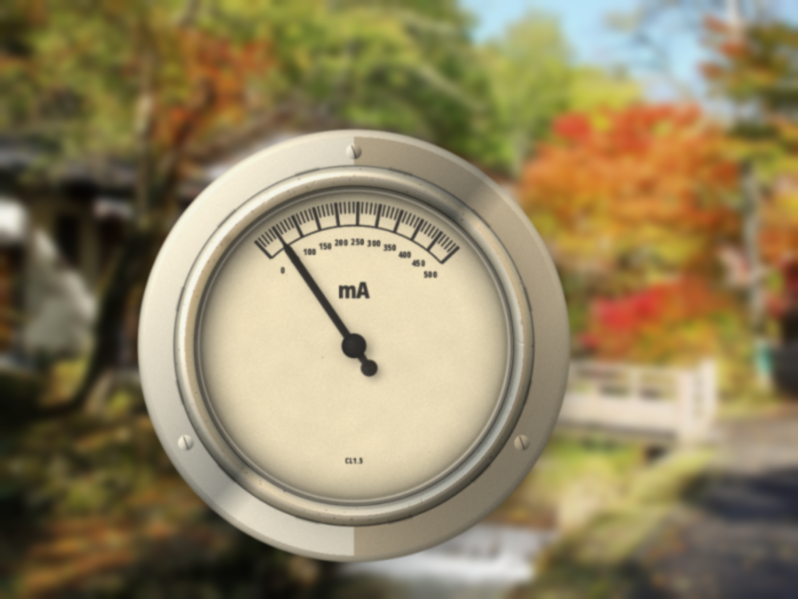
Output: mA 50
